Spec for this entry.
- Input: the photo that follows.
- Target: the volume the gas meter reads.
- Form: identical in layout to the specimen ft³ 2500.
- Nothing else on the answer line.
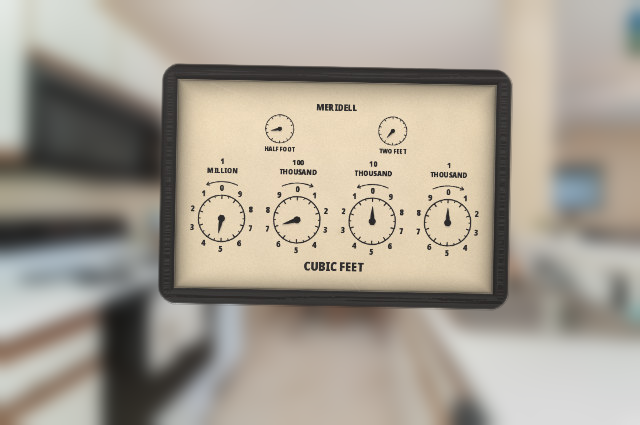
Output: ft³ 470000
